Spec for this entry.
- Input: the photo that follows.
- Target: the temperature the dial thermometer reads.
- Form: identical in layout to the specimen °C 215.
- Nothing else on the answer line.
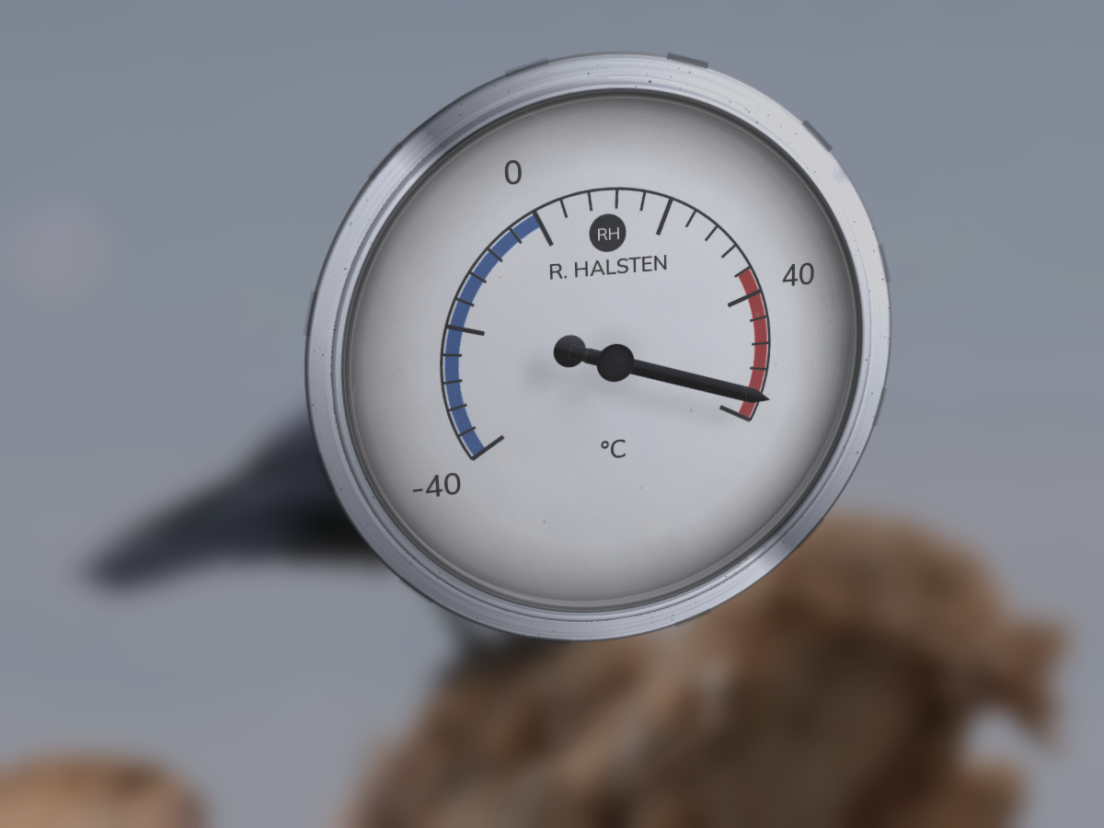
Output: °C 56
